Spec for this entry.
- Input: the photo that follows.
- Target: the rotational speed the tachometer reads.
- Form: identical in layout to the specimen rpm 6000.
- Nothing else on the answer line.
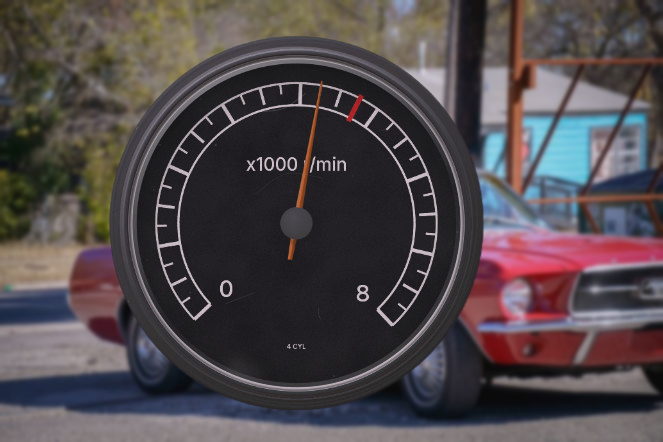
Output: rpm 4250
